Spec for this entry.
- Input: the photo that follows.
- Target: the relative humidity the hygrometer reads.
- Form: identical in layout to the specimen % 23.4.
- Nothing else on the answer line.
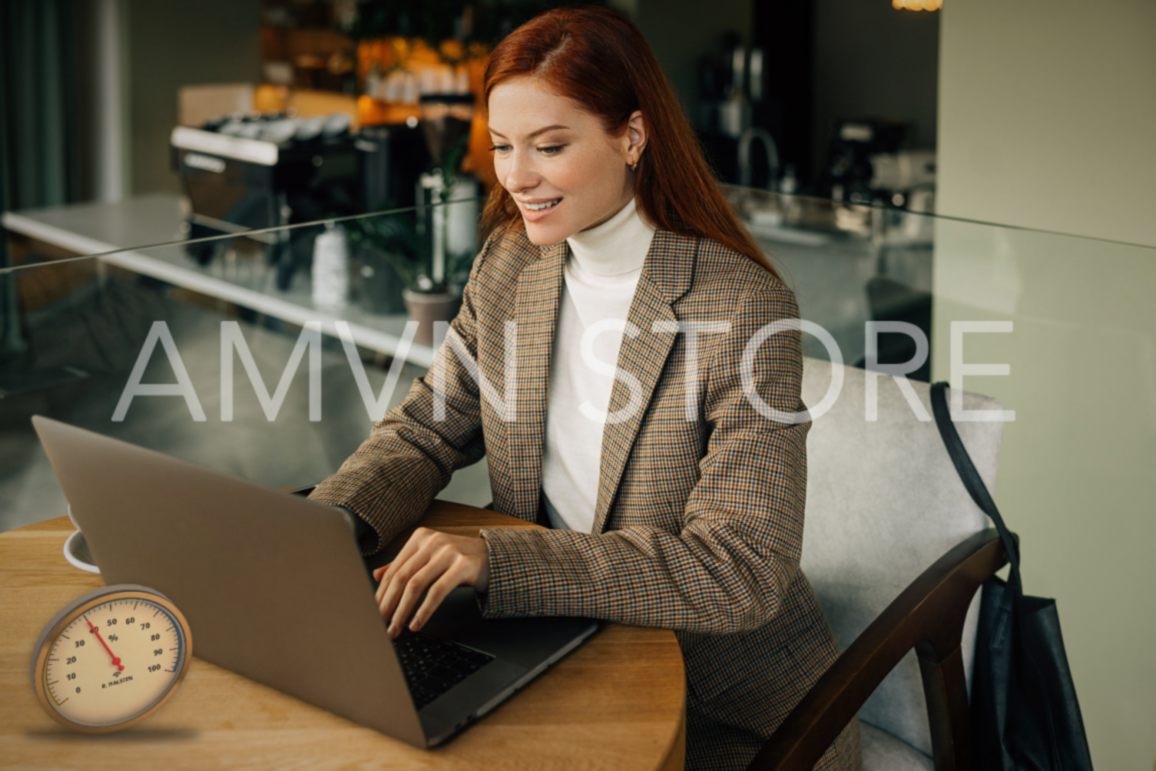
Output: % 40
